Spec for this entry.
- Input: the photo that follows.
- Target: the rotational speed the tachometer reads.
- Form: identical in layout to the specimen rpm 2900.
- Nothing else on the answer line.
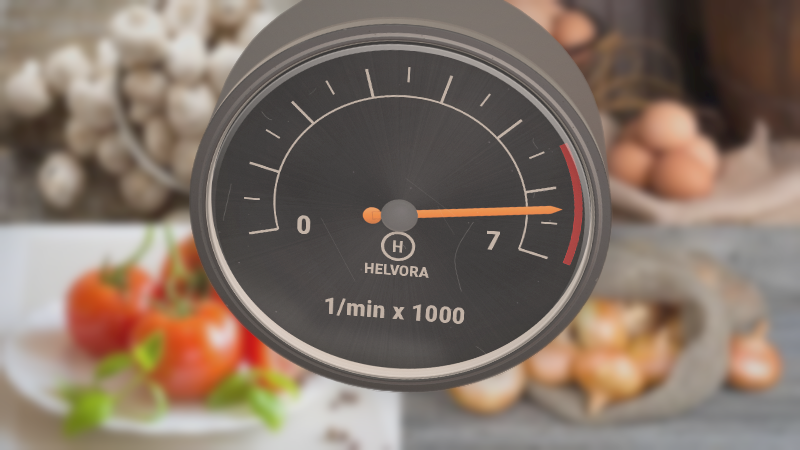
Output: rpm 6250
